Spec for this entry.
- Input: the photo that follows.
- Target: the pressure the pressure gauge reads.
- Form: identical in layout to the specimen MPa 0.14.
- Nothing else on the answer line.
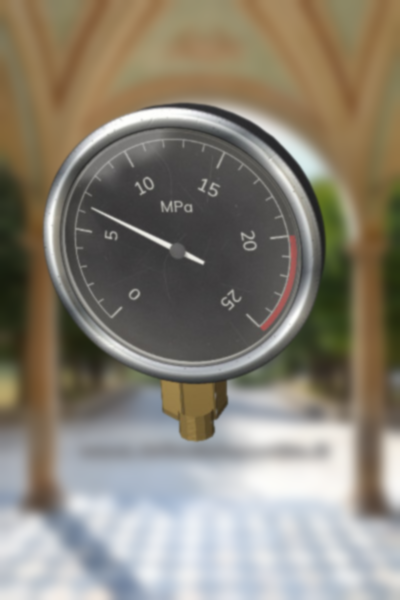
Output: MPa 6.5
